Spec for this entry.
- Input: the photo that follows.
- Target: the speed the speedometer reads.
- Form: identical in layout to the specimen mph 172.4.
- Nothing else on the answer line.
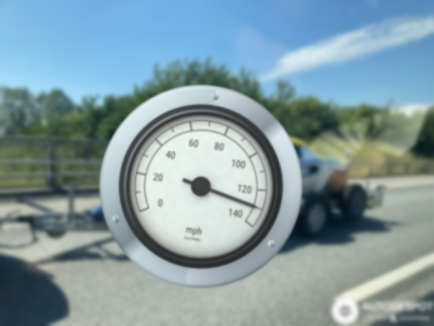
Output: mph 130
